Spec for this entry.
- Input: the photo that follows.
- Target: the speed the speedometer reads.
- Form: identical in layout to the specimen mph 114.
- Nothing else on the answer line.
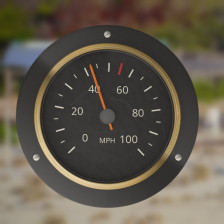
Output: mph 42.5
